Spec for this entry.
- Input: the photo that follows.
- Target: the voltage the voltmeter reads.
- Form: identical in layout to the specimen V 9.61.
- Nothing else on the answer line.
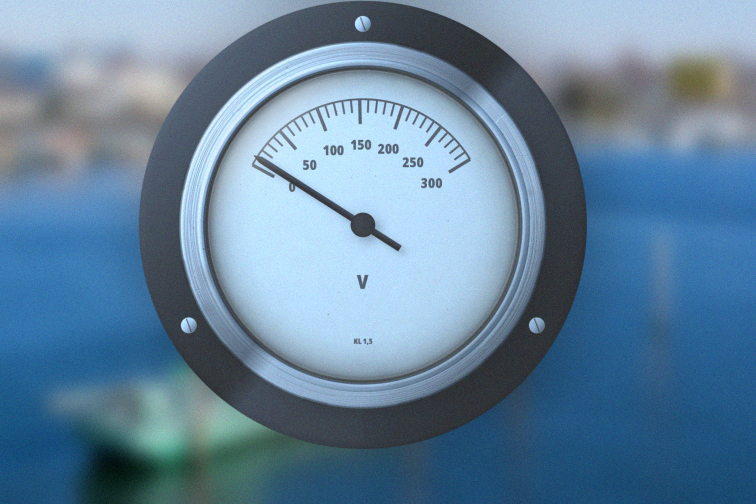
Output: V 10
